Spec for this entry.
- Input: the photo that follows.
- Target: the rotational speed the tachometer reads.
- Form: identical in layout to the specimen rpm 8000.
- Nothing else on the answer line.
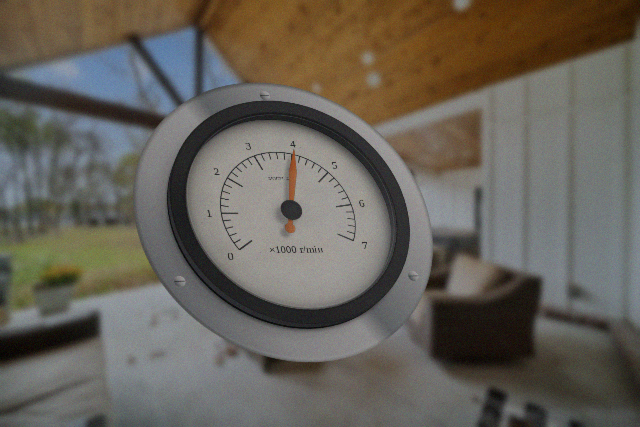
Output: rpm 4000
